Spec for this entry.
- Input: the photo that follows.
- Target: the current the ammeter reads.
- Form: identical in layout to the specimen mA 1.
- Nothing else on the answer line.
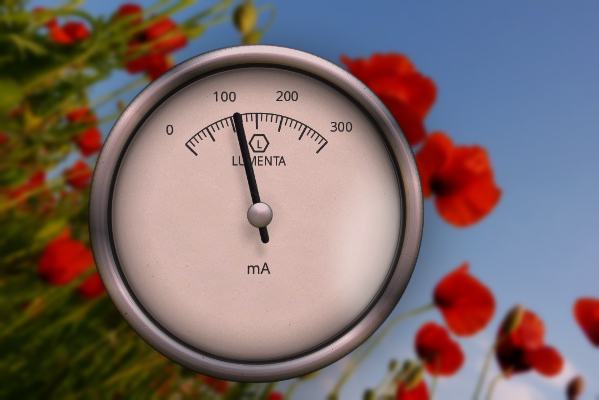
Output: mA 110
